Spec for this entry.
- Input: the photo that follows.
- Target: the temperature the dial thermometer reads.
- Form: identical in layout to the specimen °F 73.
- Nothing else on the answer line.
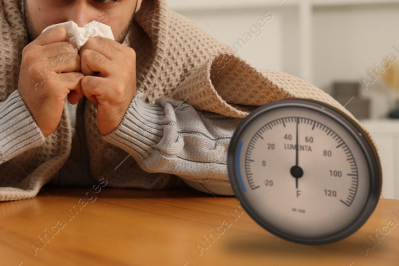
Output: °F 50
